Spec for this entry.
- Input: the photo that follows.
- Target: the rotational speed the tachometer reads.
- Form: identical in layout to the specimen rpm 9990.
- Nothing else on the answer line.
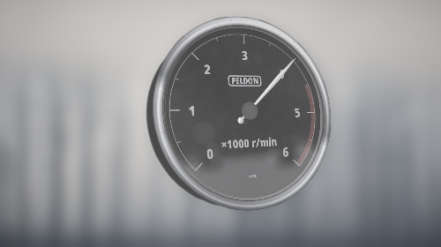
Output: rpm 4000
